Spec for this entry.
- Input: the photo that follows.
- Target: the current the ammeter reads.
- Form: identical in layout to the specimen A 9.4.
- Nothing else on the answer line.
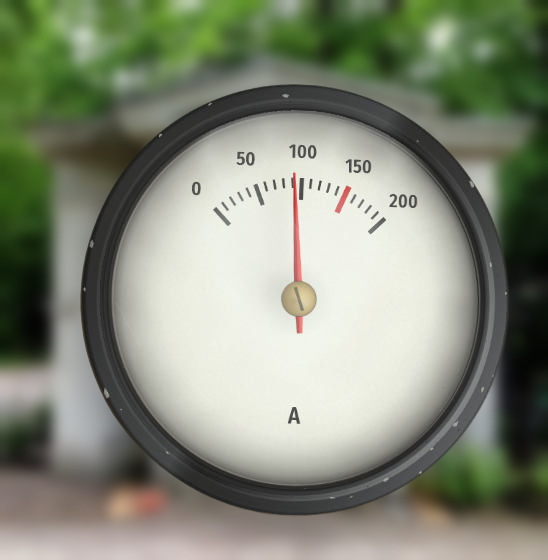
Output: A 90
